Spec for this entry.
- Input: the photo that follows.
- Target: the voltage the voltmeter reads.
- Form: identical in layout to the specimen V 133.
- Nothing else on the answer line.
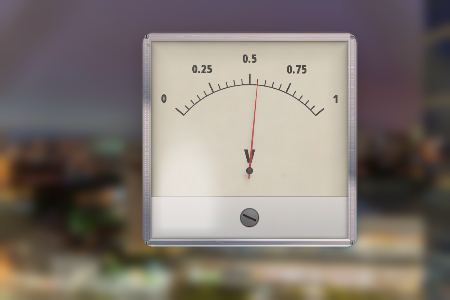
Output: V 0.55
